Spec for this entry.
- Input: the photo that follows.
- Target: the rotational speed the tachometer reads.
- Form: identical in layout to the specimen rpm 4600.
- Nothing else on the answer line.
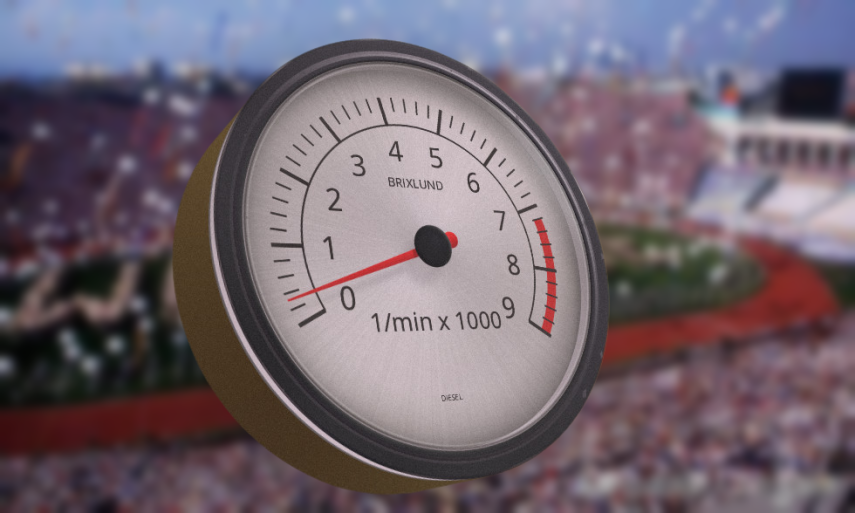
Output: rpm 300
